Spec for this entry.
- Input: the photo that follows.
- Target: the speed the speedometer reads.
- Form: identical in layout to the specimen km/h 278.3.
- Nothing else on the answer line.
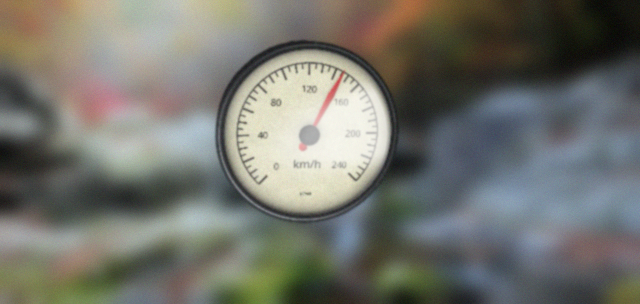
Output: km/h 145
